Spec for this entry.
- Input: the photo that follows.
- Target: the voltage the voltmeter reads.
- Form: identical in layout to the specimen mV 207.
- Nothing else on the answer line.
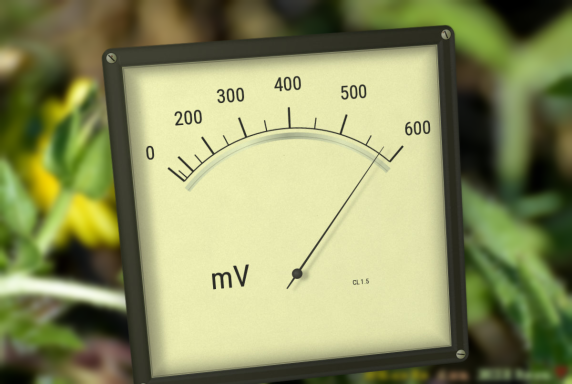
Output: mV 575
